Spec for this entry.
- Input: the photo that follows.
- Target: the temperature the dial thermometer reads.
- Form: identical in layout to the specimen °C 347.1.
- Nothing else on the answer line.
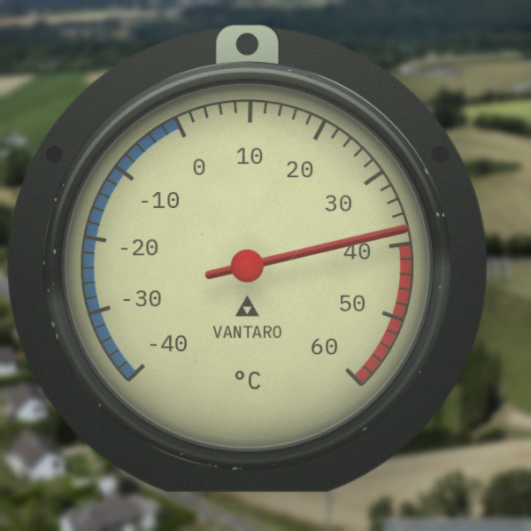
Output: °C 38
